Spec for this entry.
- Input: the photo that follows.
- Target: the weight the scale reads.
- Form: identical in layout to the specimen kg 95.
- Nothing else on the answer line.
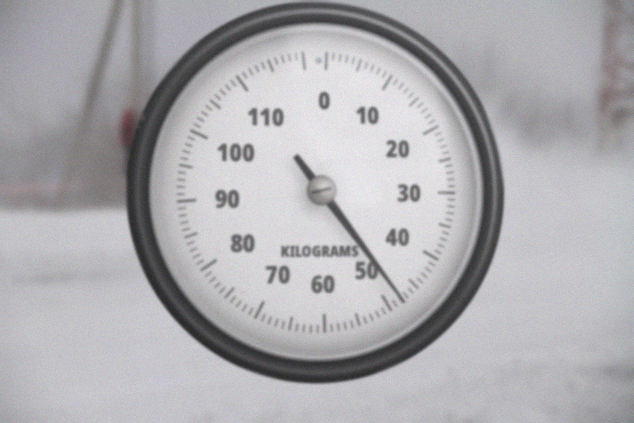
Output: kg 48
